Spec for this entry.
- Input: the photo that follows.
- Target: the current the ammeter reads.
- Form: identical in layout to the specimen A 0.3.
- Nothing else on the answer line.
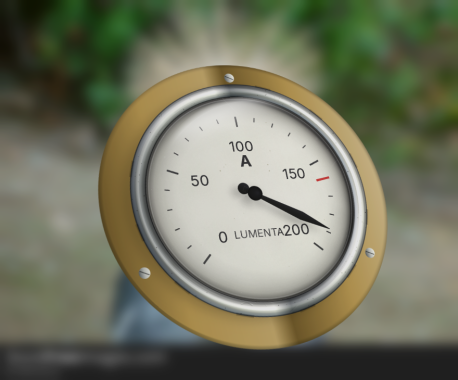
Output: A 190
